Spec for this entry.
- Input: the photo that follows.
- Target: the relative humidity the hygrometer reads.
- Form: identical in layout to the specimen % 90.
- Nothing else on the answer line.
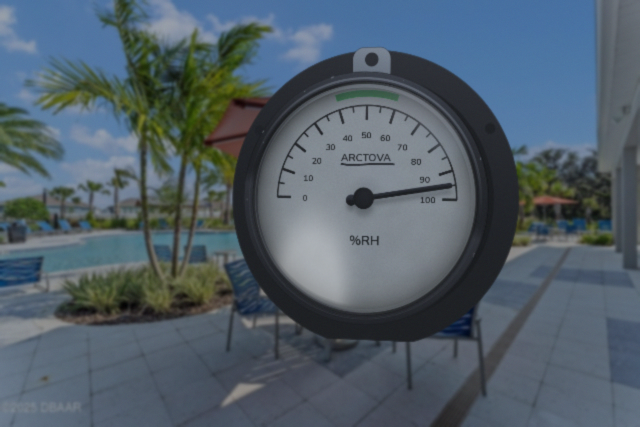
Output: % 95
